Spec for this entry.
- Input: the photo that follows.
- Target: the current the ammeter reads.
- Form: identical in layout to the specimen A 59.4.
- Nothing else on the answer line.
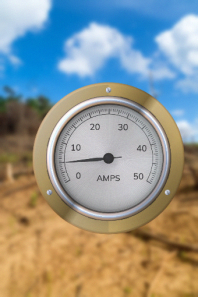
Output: A 5
